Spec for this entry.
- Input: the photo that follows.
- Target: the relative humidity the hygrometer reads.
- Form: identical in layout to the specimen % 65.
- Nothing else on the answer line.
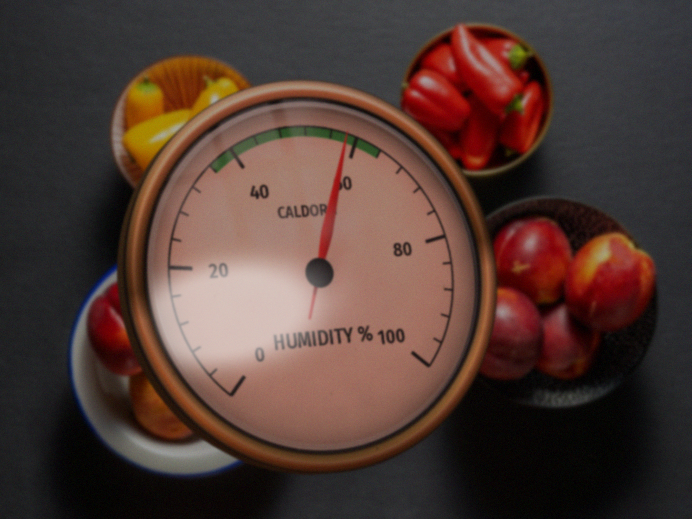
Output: % 58
